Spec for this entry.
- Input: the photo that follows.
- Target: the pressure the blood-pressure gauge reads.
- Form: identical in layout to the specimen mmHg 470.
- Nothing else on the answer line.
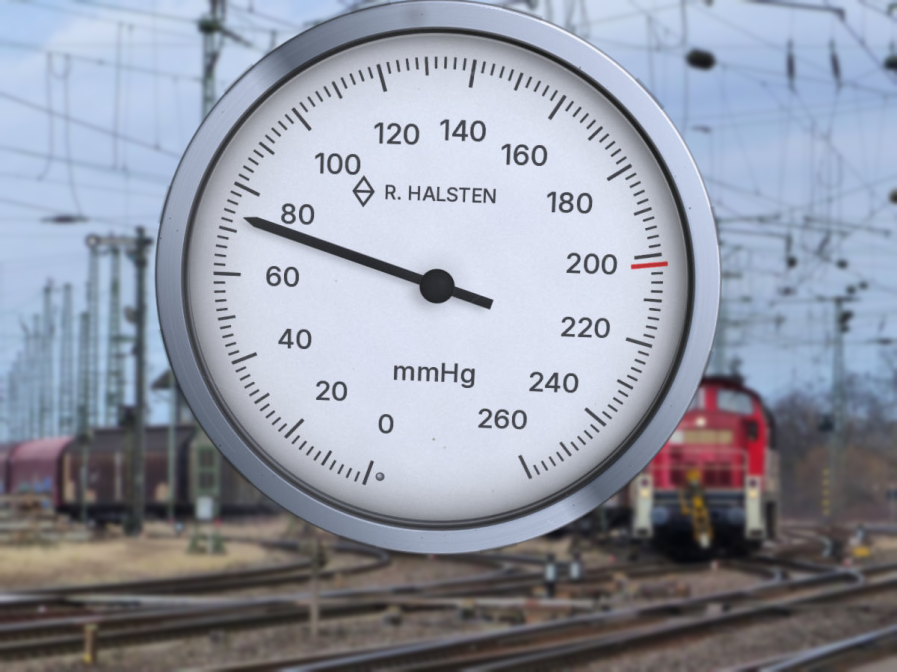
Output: mmHg 74
